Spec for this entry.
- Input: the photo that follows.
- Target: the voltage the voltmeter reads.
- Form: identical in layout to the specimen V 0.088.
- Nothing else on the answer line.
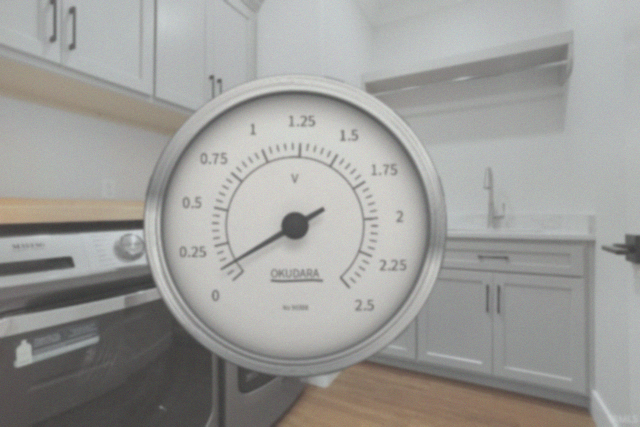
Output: V 0.1
